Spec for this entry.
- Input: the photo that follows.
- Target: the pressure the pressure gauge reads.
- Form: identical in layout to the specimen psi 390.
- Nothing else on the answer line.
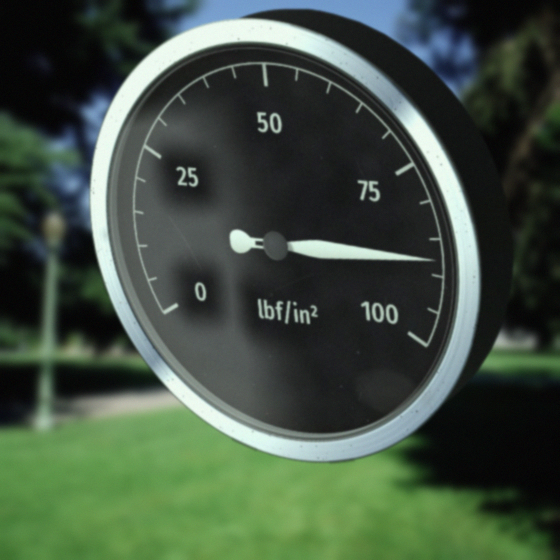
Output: psi 87.5
